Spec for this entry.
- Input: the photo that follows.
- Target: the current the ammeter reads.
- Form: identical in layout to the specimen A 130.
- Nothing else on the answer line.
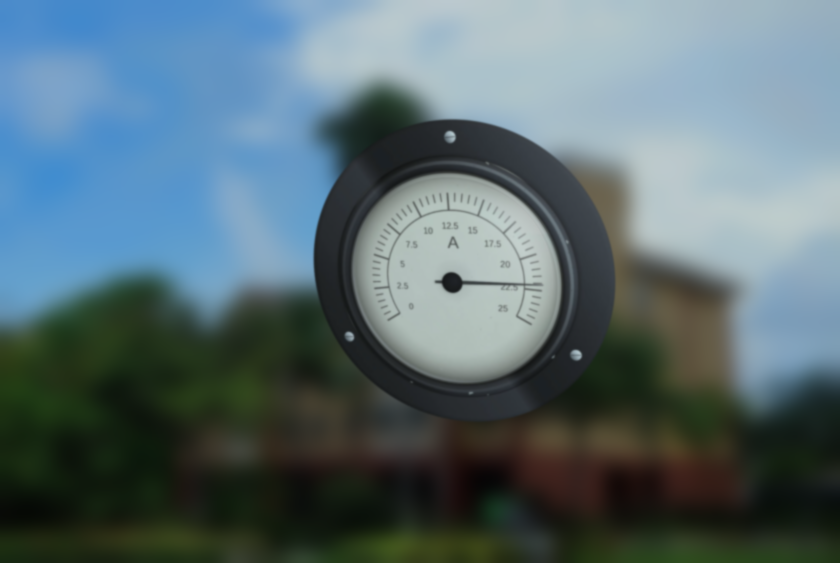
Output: A 22
